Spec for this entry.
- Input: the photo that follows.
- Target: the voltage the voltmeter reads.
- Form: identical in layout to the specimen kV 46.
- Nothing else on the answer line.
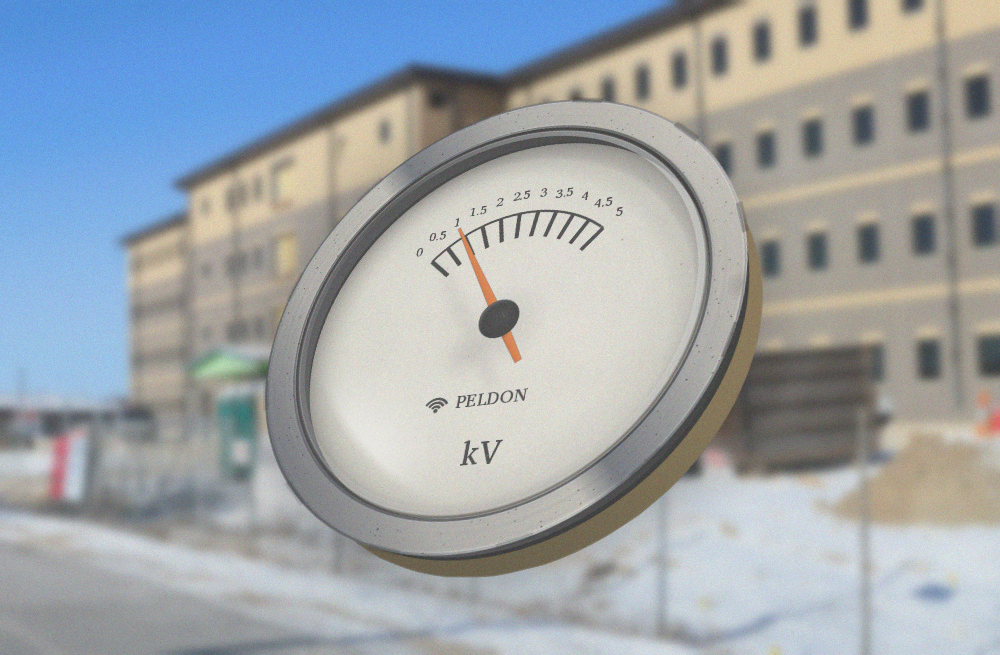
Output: kV 1
